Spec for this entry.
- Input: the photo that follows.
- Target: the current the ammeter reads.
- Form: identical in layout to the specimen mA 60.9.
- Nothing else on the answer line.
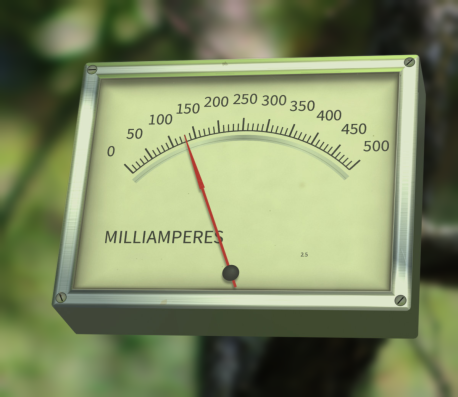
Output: mA 130
